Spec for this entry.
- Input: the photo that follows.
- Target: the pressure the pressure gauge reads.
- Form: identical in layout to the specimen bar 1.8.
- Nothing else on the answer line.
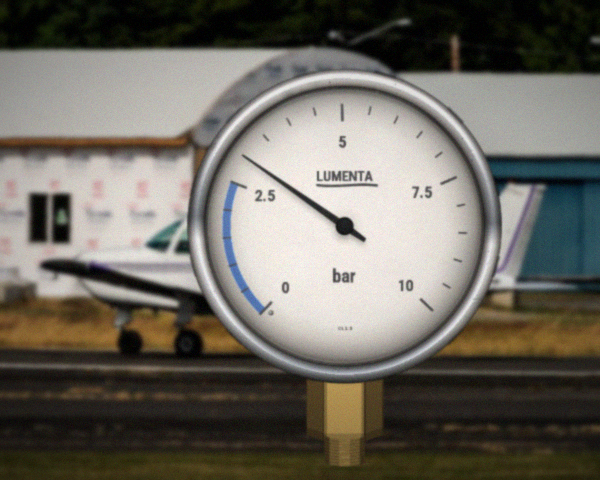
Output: bar 3
